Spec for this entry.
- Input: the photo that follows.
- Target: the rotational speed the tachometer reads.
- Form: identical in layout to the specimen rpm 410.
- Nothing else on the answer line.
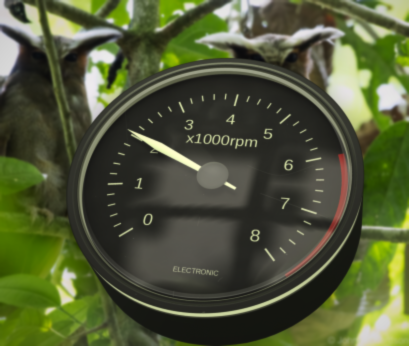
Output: rpm 2000
